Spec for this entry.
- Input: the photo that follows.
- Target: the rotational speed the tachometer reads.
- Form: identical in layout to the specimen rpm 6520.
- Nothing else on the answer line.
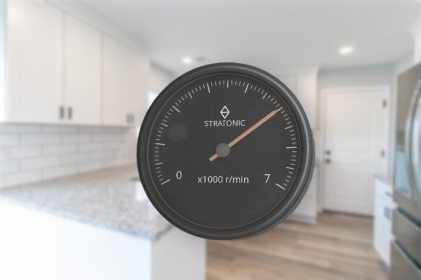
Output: rpm 5000
